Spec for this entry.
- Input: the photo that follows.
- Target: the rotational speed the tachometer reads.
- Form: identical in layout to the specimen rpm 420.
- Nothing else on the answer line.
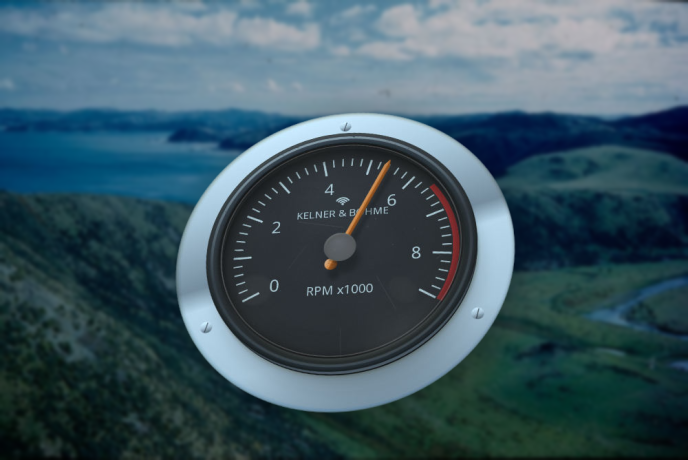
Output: rpm 5400
